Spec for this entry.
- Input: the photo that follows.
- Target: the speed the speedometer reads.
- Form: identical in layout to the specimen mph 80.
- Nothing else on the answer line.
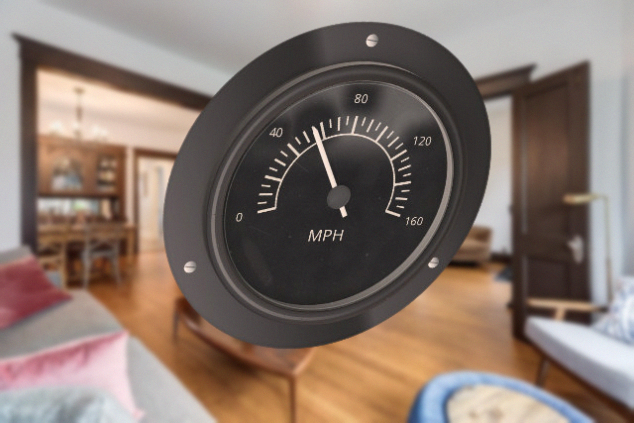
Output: mph 55
